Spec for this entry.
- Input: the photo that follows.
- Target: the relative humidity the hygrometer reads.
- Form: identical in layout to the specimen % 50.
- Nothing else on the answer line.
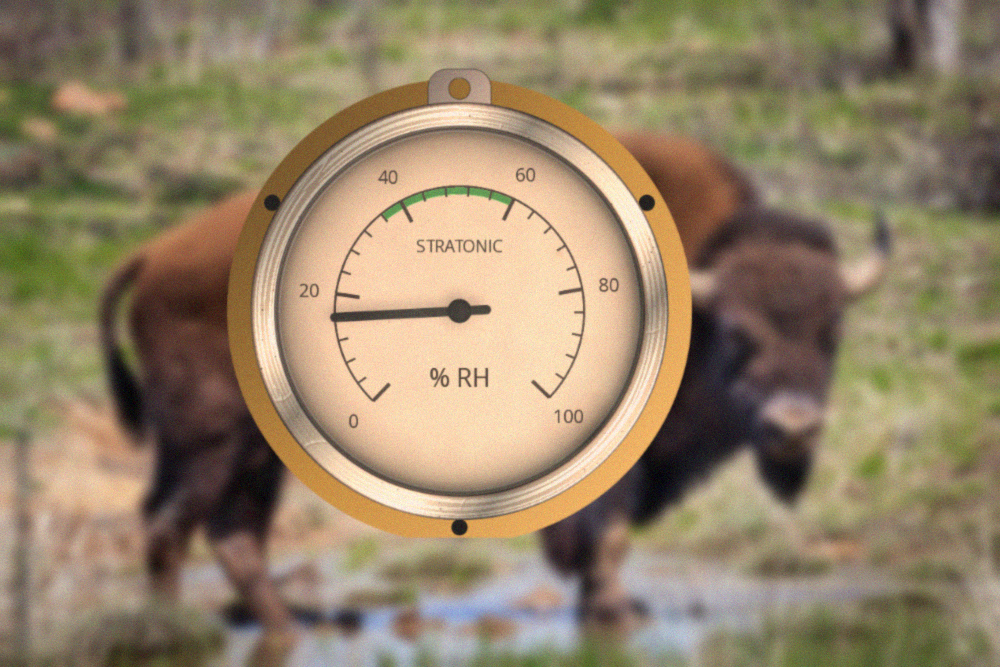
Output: % 16
